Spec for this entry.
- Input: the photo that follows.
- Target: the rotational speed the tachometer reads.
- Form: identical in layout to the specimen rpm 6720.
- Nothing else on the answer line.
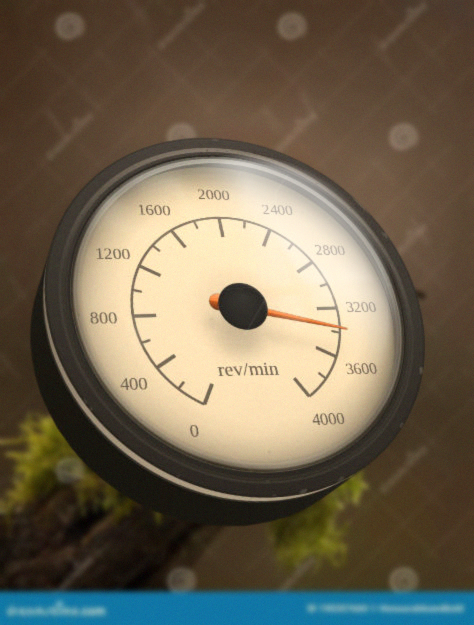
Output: rpm 3400
